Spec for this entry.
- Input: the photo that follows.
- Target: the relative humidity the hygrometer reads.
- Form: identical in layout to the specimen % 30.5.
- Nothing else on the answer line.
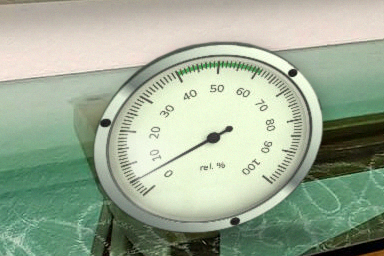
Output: % 5
